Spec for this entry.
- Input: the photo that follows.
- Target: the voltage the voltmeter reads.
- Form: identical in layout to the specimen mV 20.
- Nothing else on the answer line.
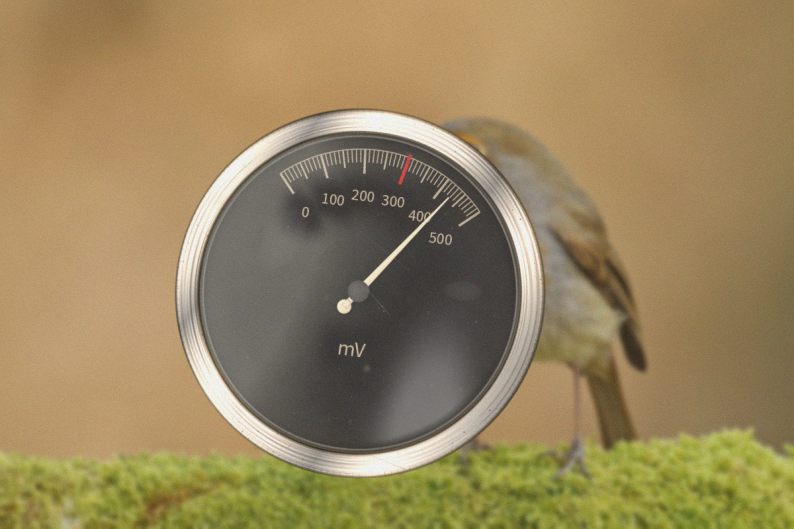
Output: mV 430
